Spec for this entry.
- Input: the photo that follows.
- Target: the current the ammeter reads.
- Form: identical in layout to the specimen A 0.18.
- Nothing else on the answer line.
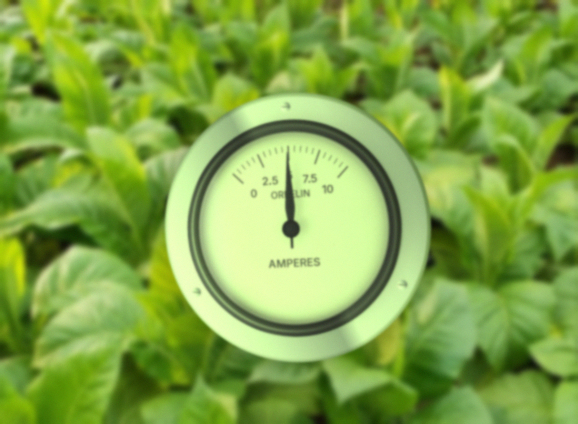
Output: A 5
